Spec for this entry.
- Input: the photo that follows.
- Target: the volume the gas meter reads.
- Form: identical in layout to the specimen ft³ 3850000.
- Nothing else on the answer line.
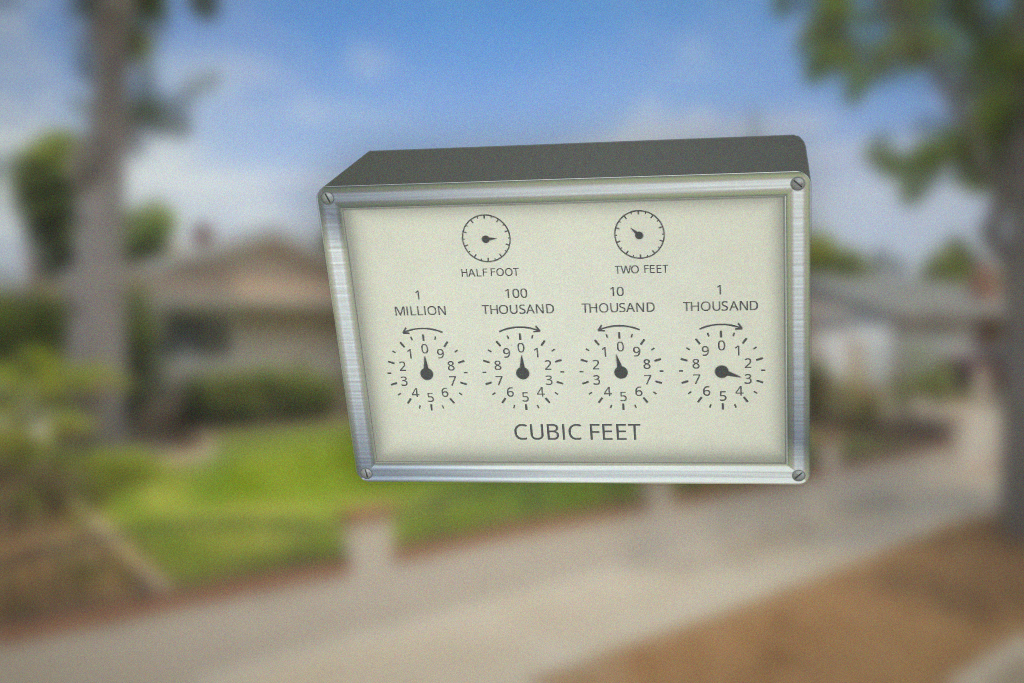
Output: ft³ 300
